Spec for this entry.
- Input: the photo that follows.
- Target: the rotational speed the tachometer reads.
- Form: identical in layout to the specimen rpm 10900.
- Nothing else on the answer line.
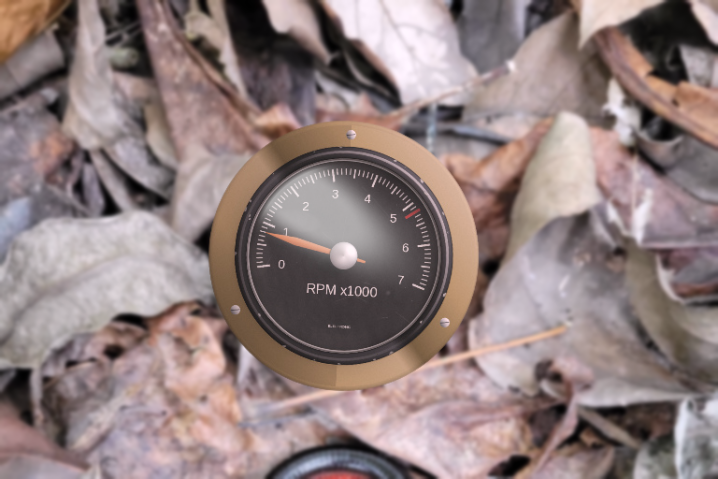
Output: rpm 800
